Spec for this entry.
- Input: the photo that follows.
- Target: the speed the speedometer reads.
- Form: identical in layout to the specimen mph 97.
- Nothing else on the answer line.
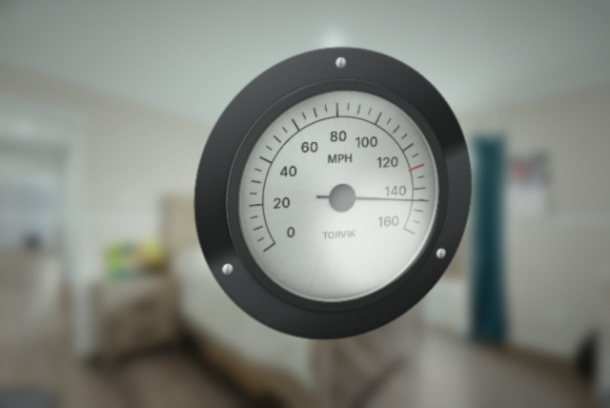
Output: mph 145
